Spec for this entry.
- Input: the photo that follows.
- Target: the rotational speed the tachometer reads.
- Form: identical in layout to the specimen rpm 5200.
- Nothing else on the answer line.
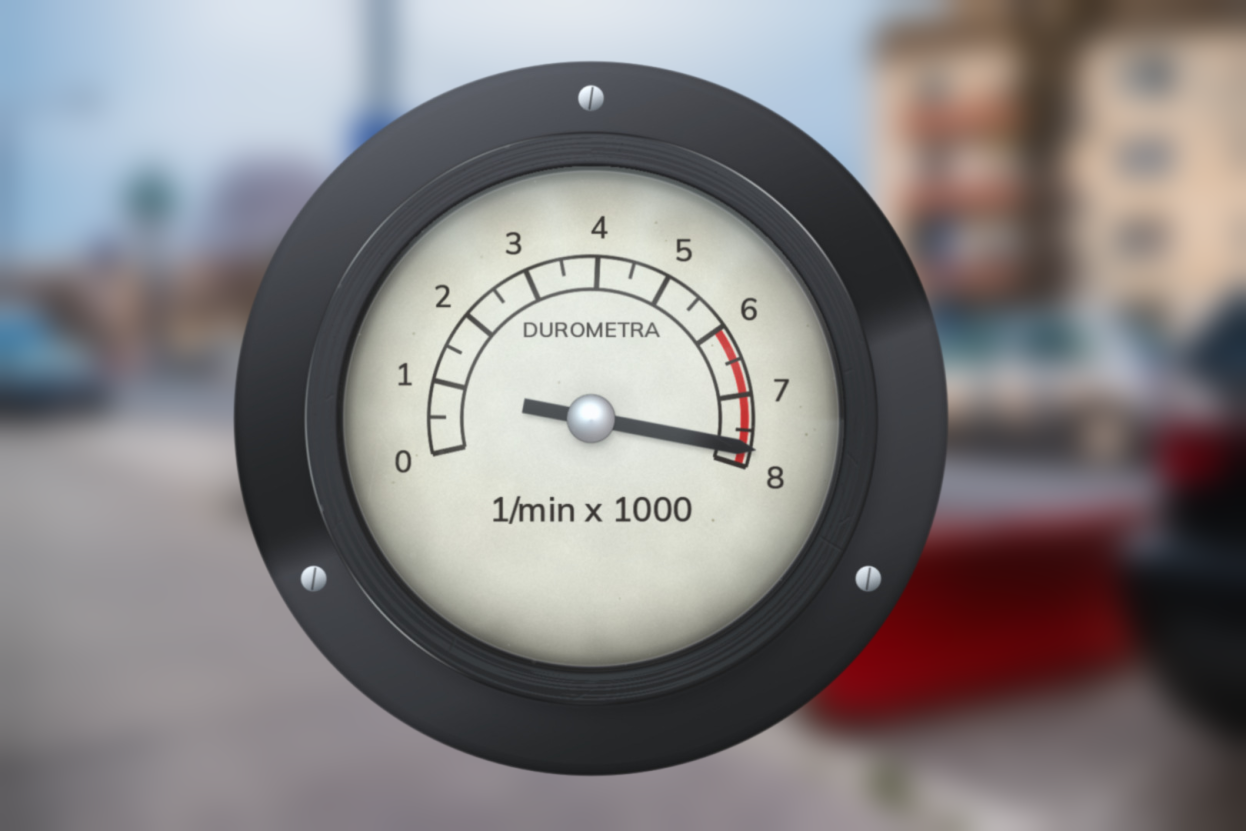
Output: rpm 7750
